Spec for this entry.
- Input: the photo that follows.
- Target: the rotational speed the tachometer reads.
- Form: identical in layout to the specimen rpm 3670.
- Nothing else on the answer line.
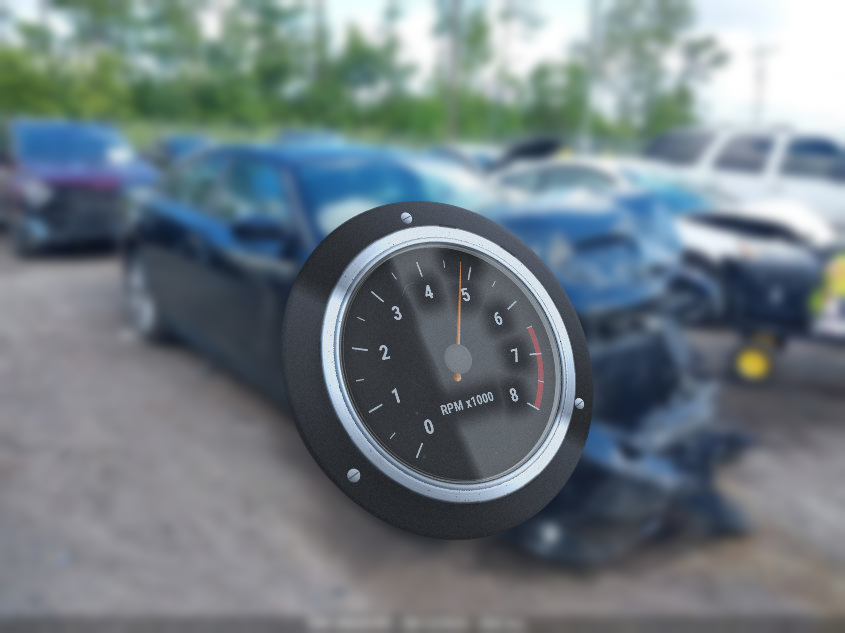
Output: rpm 4750
